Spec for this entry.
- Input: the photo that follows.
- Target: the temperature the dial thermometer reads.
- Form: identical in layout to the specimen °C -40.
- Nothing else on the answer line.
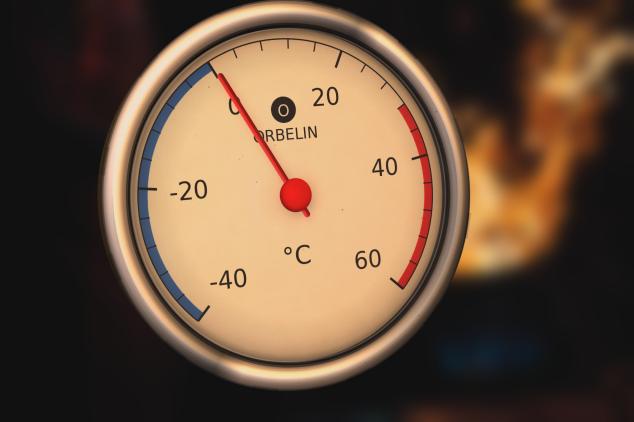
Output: °C 0
